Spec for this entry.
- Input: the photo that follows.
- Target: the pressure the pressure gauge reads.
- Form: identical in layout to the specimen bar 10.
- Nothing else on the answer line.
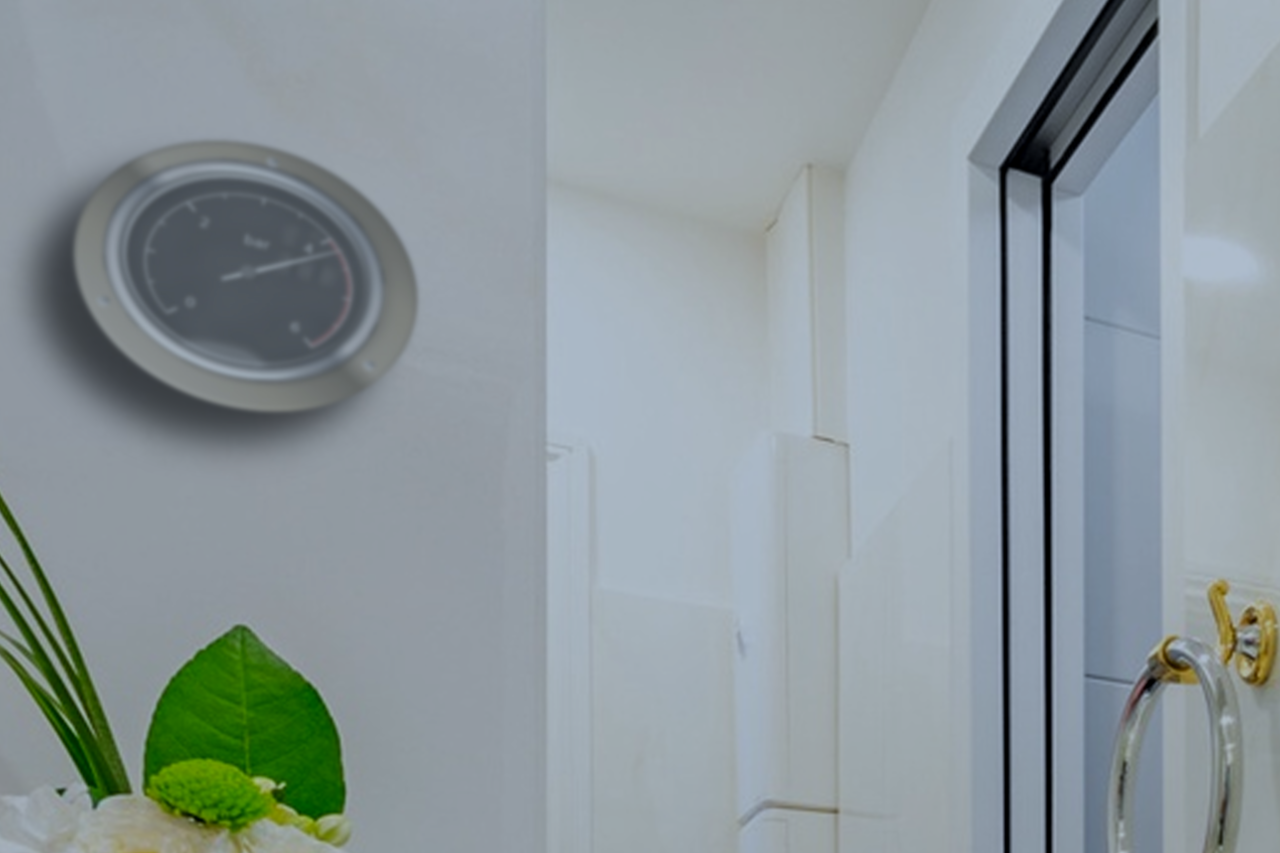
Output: bar 4.25
